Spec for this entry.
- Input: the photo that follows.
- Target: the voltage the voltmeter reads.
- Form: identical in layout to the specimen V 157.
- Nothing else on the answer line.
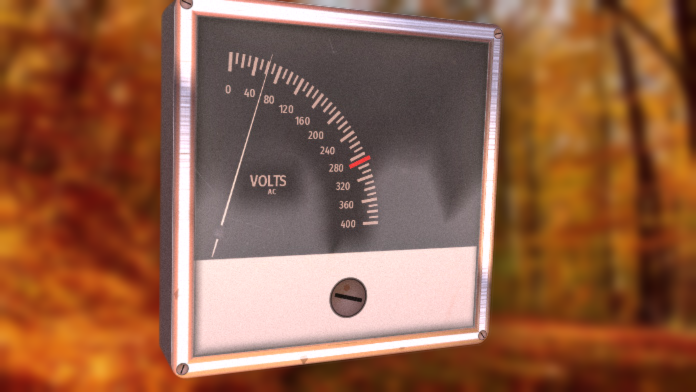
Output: V 60
